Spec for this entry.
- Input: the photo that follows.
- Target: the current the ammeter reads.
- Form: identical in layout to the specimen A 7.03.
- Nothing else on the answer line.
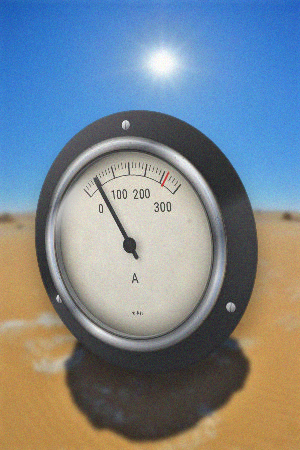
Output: A 50
